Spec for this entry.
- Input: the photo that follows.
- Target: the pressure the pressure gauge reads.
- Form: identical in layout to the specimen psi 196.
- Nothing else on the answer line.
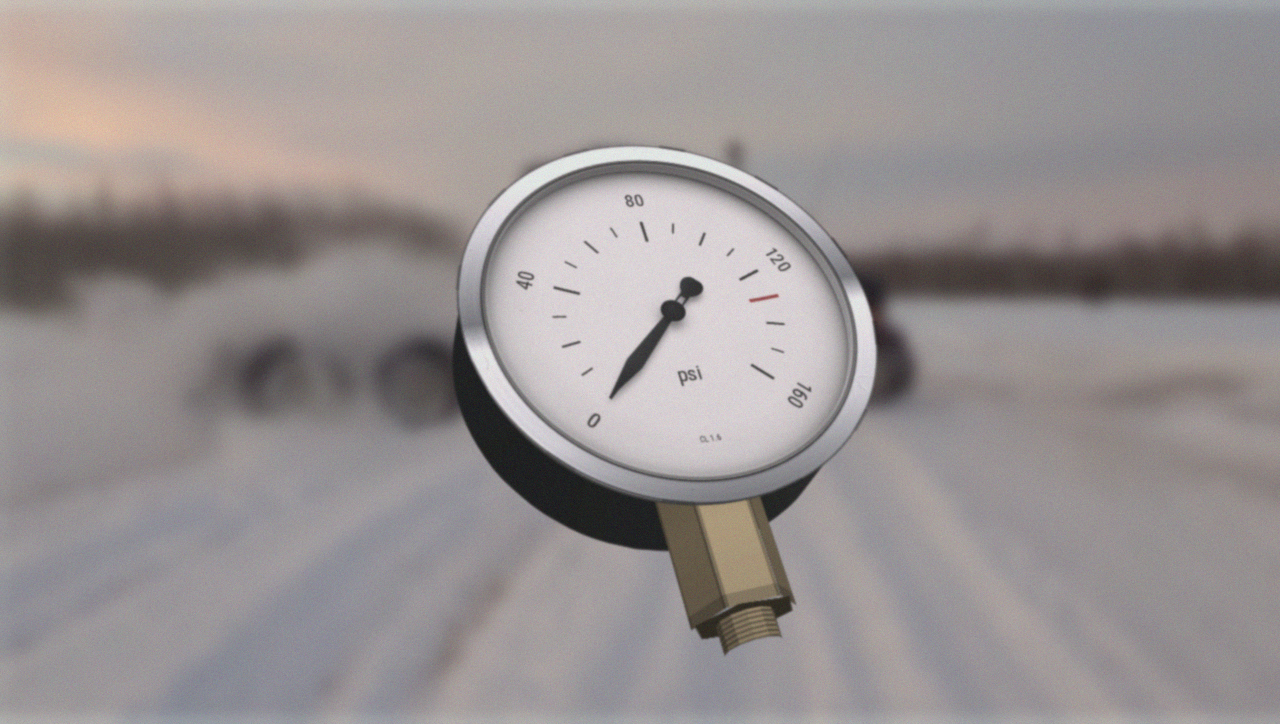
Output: psi 0
